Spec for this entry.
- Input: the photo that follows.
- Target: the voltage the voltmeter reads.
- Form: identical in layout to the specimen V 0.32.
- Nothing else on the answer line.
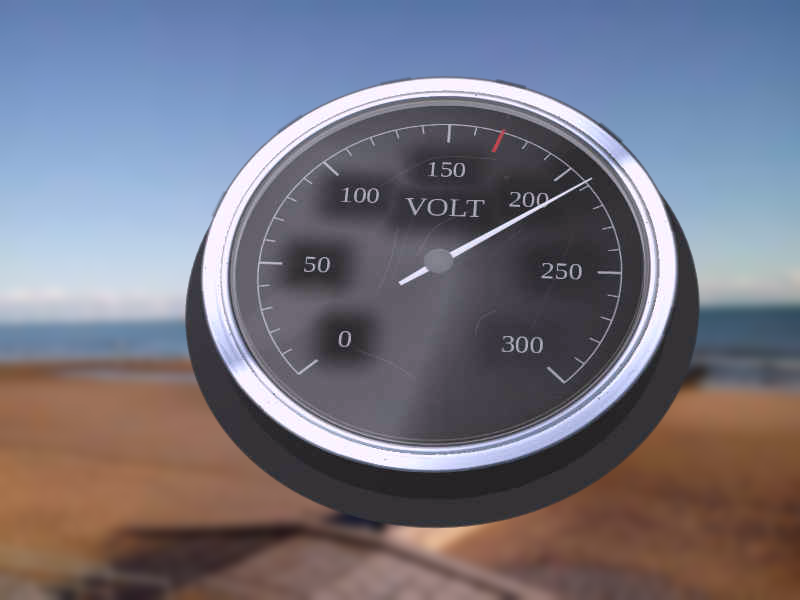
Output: V 210
